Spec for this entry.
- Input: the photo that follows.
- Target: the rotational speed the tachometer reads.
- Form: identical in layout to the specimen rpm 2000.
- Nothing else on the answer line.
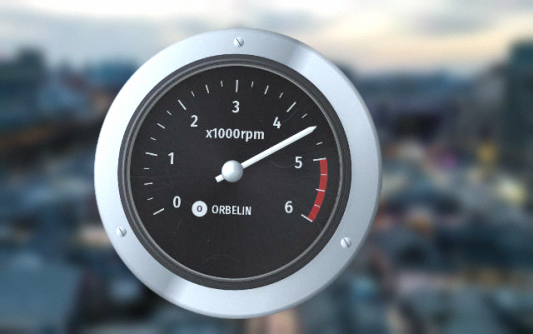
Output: rpm 4500
